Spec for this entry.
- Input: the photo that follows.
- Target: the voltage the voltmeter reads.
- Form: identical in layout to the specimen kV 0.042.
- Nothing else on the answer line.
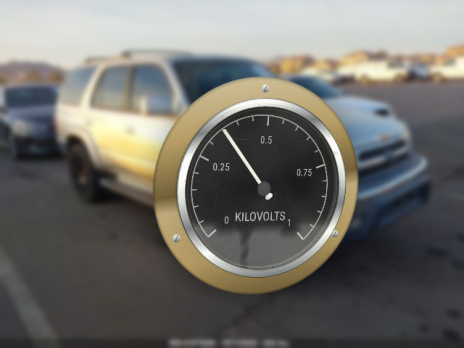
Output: kV 0.35
